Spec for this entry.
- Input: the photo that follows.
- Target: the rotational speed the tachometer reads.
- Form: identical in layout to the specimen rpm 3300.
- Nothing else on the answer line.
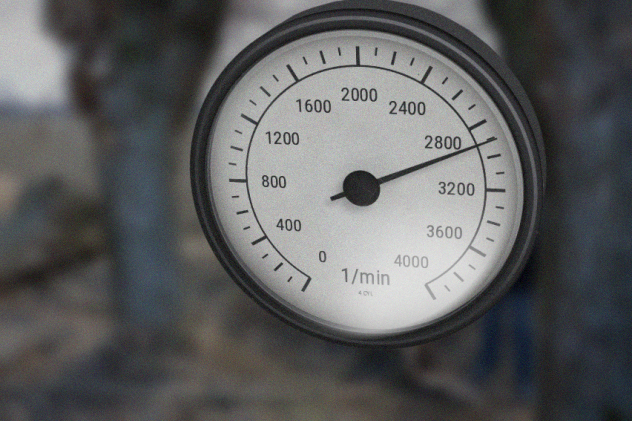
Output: rpm 2900
